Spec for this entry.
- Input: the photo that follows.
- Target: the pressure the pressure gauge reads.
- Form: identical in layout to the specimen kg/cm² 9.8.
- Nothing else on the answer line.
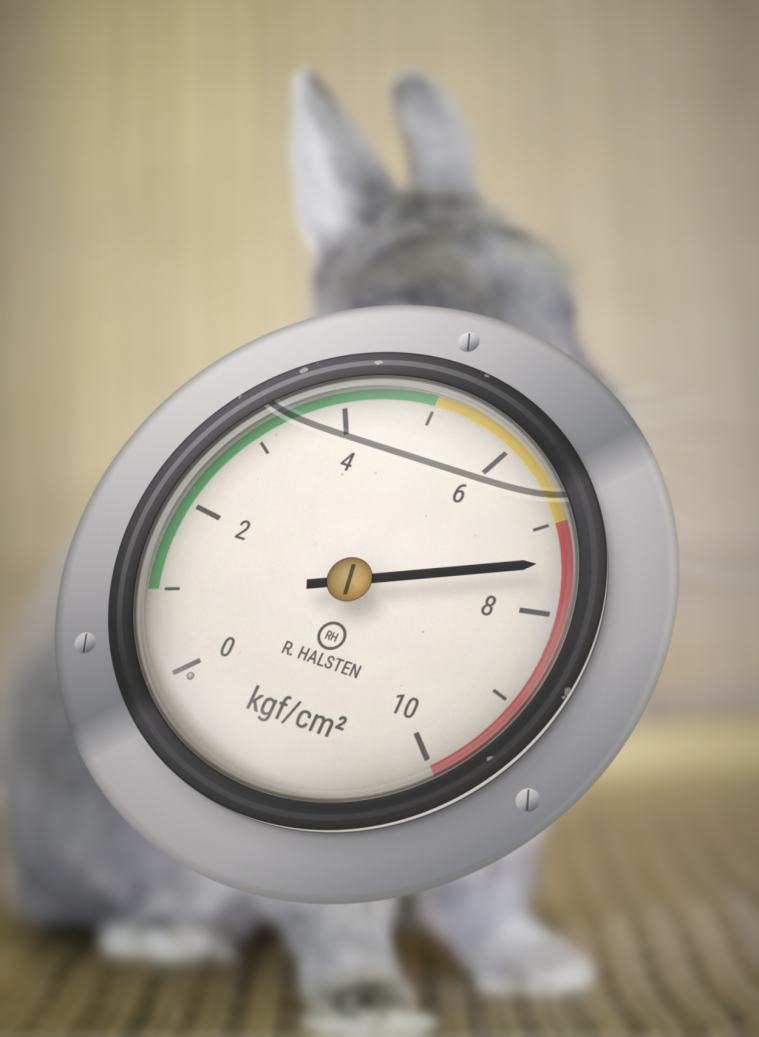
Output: kg/cm² 7.5
